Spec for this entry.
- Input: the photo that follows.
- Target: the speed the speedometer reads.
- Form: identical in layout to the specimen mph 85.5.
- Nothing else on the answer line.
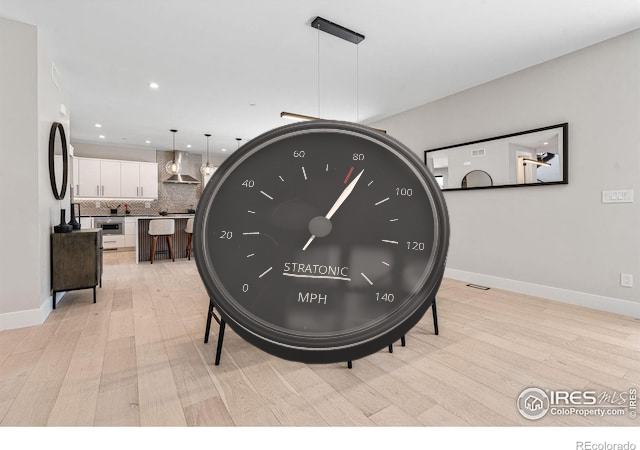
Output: mph 85
